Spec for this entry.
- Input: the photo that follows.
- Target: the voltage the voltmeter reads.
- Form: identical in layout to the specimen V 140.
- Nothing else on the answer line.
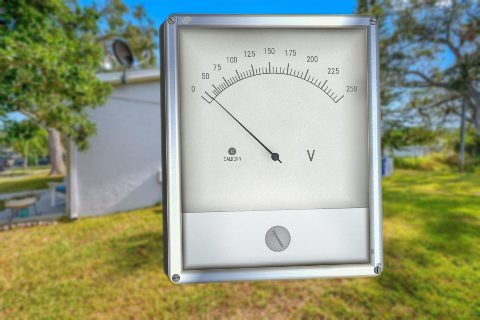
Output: V 25
